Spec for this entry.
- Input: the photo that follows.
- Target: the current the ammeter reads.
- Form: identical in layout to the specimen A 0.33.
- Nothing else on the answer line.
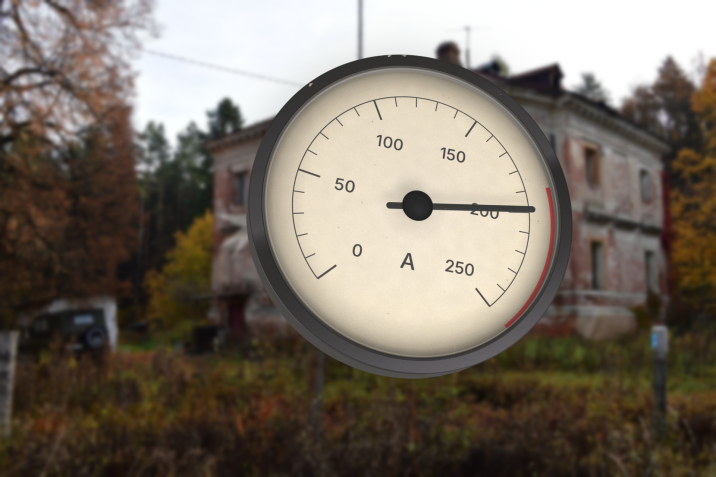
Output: A 200
